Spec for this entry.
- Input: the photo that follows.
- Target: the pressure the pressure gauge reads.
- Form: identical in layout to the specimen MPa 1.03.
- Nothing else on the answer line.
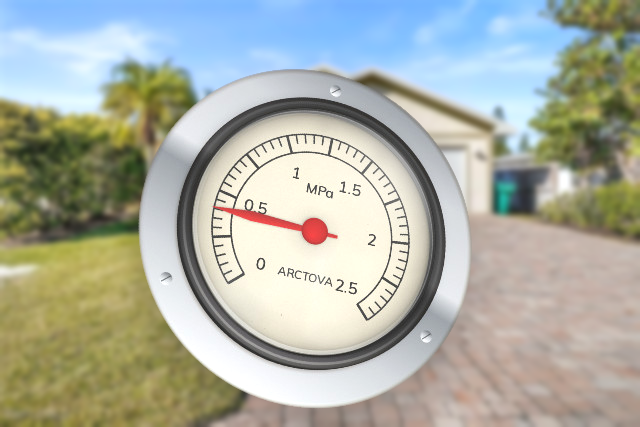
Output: MPa 0.4
